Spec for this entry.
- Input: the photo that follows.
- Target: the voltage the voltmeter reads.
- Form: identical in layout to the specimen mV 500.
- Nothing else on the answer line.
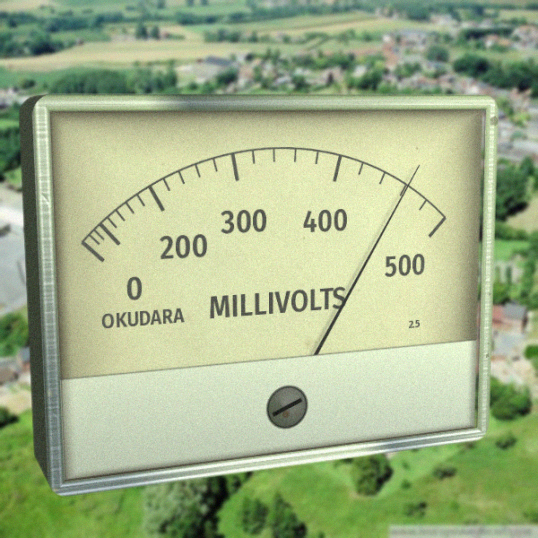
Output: mV 460
